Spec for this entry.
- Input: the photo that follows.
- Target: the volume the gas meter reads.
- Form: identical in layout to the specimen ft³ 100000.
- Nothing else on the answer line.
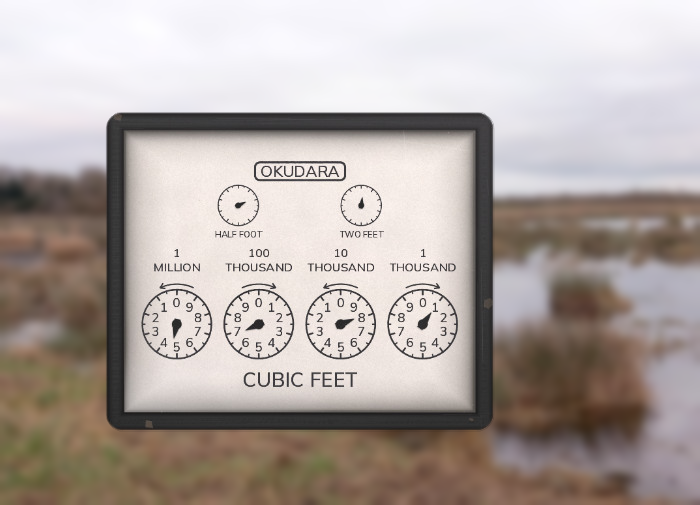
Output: ft³ 468100
